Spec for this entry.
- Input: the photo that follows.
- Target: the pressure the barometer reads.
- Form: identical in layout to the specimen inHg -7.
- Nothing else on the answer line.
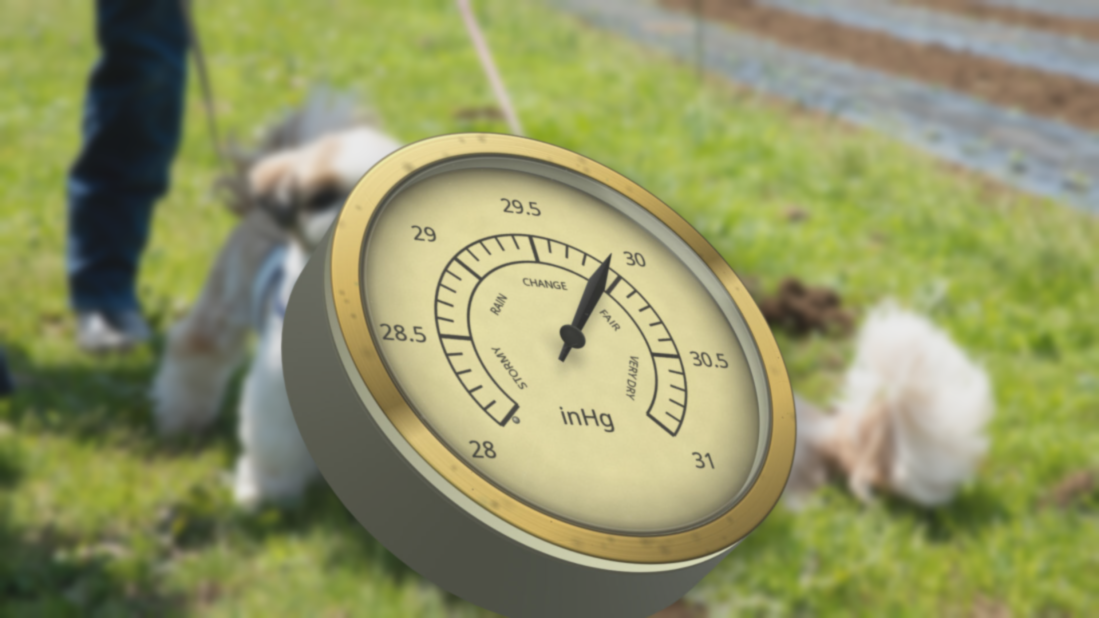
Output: inHg 29.9
